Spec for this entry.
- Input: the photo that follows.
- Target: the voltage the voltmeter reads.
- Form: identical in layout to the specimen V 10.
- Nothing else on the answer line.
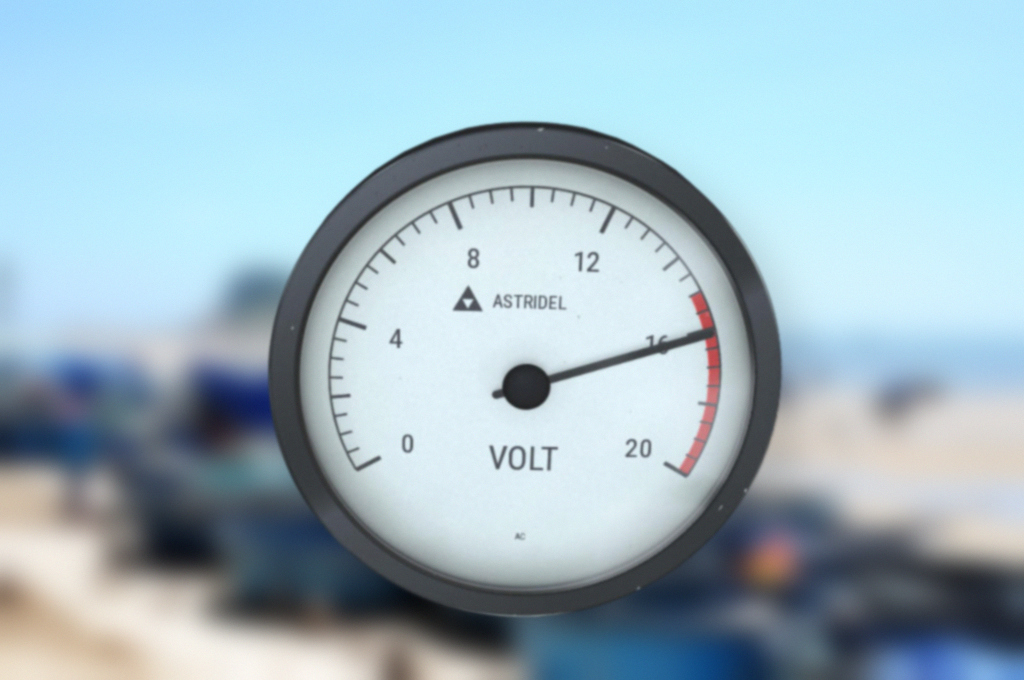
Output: V 16
